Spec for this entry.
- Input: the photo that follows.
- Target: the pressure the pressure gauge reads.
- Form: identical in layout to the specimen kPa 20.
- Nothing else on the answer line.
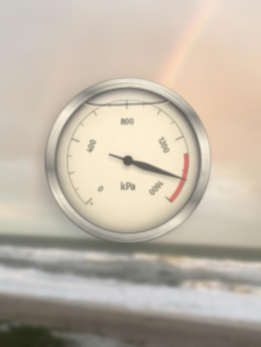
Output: kPa 1450
